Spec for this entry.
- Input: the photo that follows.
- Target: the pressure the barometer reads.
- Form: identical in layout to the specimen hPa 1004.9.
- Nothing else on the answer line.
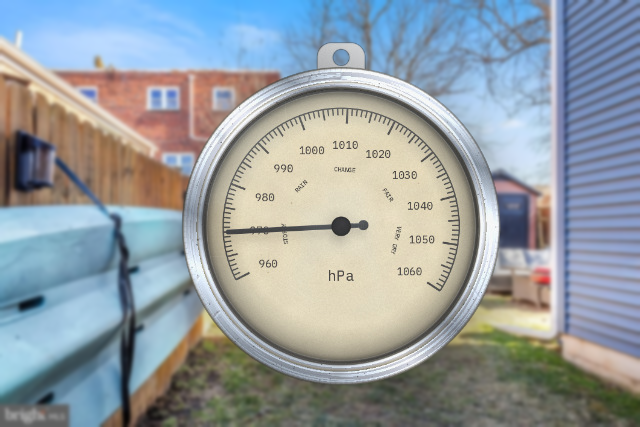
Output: hPa 970
